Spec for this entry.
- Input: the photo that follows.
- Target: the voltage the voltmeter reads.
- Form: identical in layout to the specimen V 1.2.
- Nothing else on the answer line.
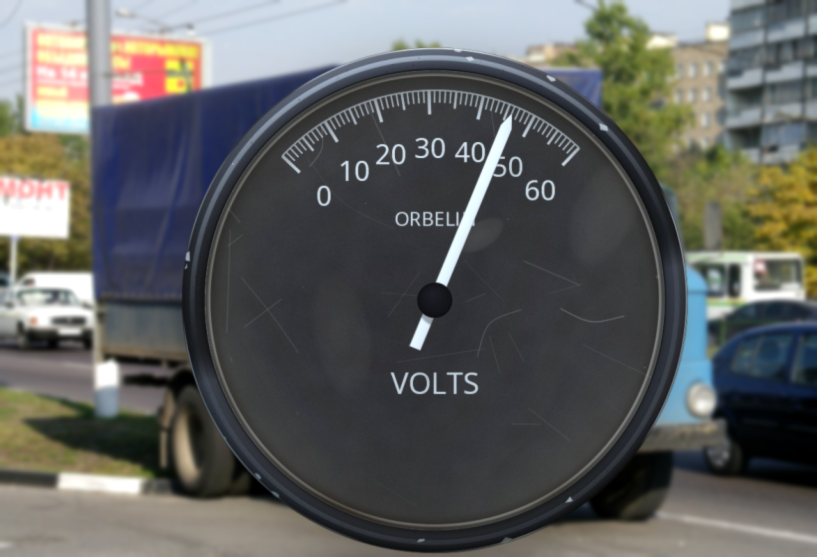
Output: V 46
